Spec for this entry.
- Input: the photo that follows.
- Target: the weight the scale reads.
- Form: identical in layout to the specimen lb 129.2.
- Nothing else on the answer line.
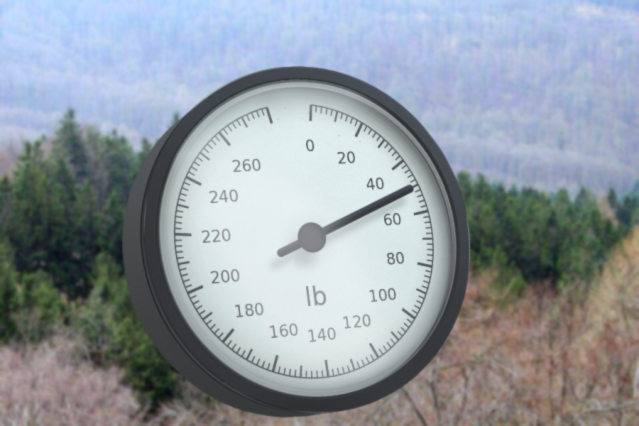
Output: lb 50
